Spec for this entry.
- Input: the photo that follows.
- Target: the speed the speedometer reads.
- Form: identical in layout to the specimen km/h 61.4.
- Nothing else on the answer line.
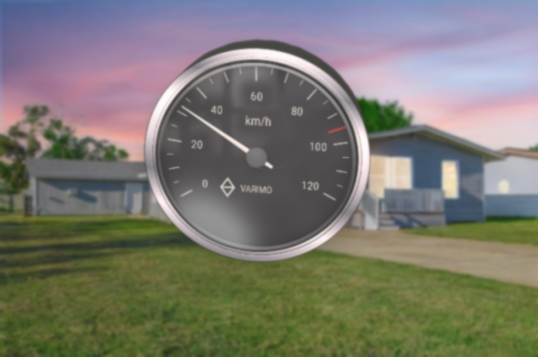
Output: km/h 32.5
